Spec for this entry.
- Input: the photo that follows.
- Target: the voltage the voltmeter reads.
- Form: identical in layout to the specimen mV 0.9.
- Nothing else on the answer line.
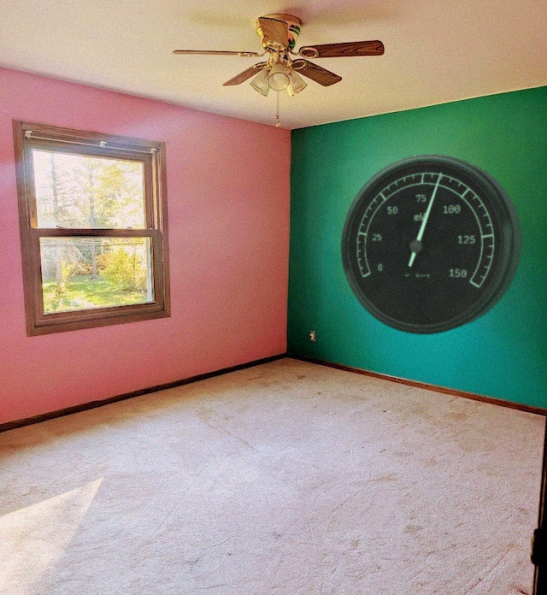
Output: mV 85
